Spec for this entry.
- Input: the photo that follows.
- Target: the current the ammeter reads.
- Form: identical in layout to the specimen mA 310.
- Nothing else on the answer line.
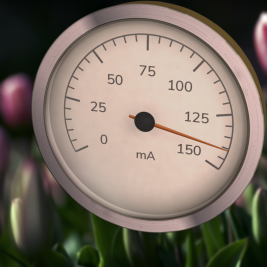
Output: mA 140
